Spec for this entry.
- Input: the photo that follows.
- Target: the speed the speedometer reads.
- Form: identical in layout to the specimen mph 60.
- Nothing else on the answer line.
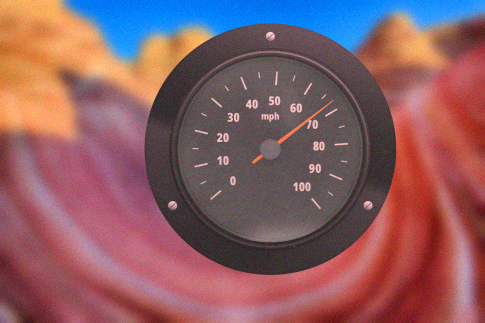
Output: mph 67.5
